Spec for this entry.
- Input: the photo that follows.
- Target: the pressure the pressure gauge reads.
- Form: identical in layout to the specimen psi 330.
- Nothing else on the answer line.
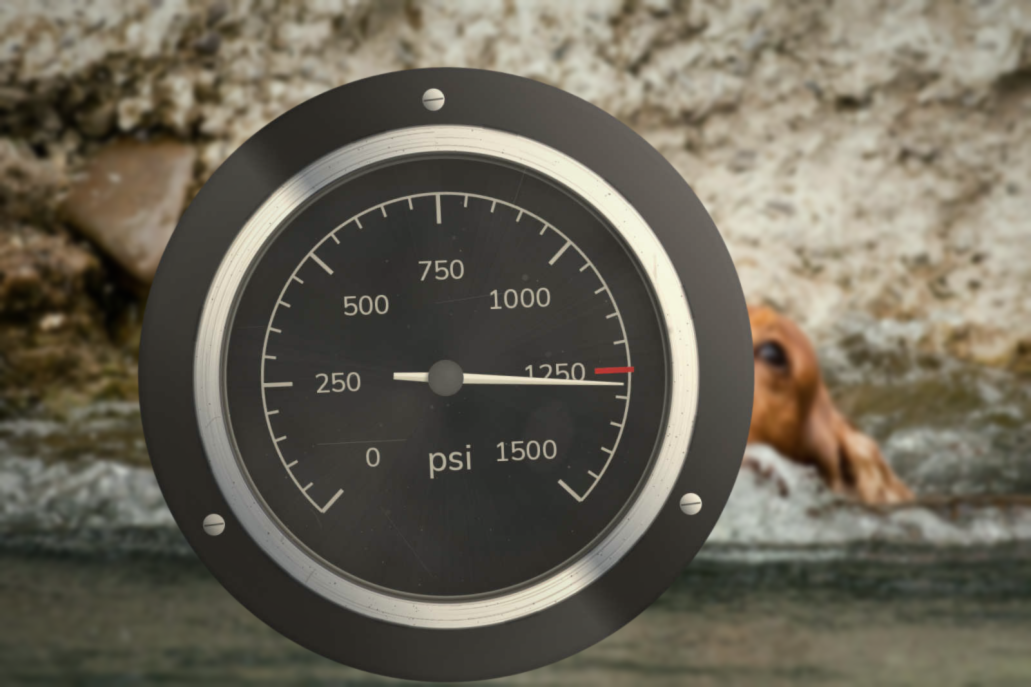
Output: psi 1275
